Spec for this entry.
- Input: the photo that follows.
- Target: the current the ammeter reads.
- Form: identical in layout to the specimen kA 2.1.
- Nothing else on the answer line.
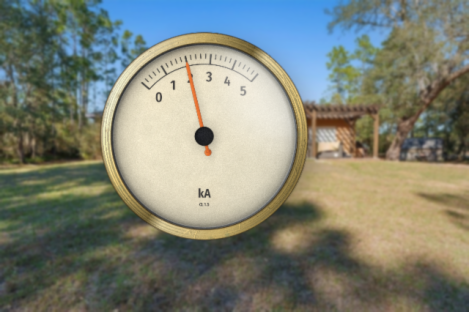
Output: kA 2
